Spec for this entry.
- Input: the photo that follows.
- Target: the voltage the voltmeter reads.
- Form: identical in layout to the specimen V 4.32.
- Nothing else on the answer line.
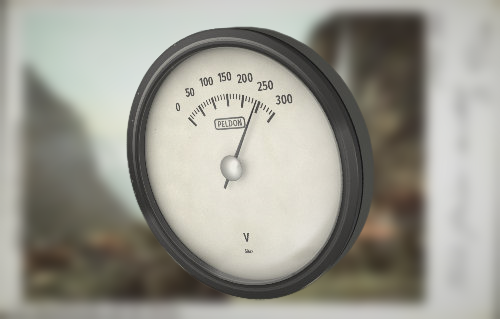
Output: V 250
